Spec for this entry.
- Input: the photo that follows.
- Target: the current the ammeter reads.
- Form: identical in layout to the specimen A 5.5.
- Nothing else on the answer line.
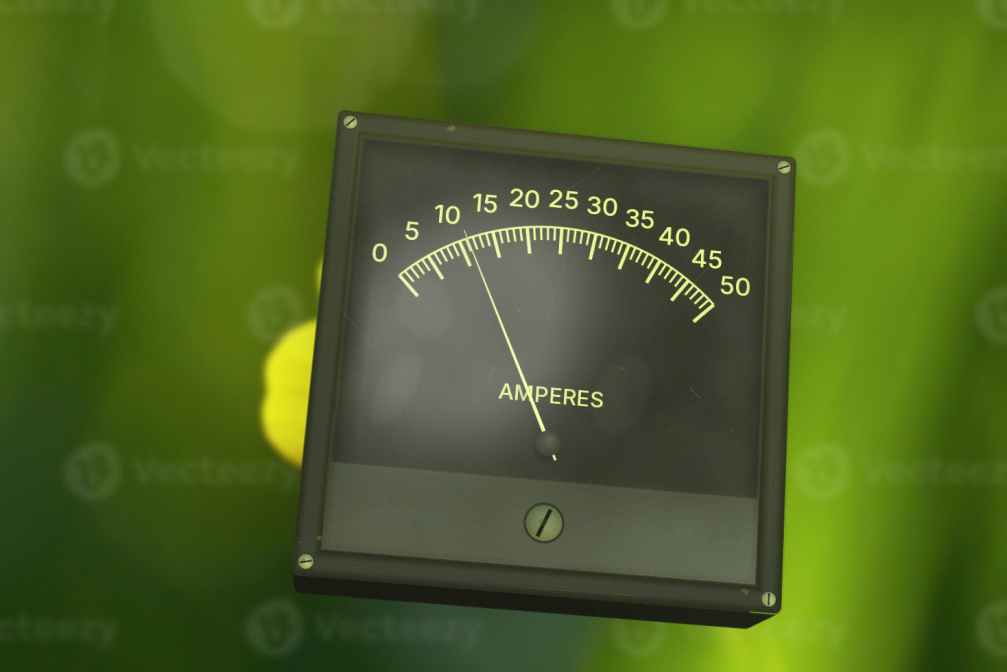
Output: A 11
